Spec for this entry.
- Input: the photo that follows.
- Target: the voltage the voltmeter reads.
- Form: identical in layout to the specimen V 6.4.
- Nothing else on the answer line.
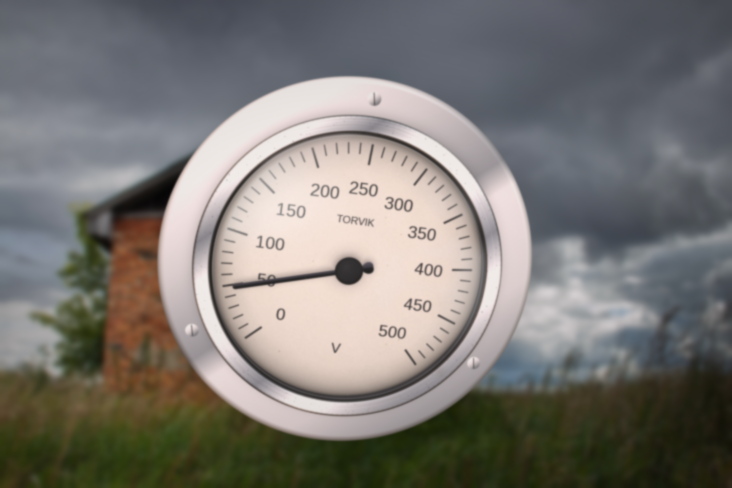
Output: V 50
